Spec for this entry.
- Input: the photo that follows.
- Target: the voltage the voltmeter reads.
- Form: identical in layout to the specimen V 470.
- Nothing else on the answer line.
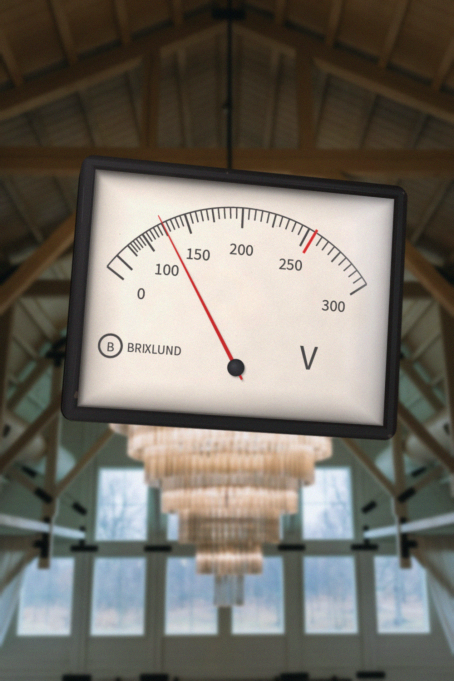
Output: V 125
